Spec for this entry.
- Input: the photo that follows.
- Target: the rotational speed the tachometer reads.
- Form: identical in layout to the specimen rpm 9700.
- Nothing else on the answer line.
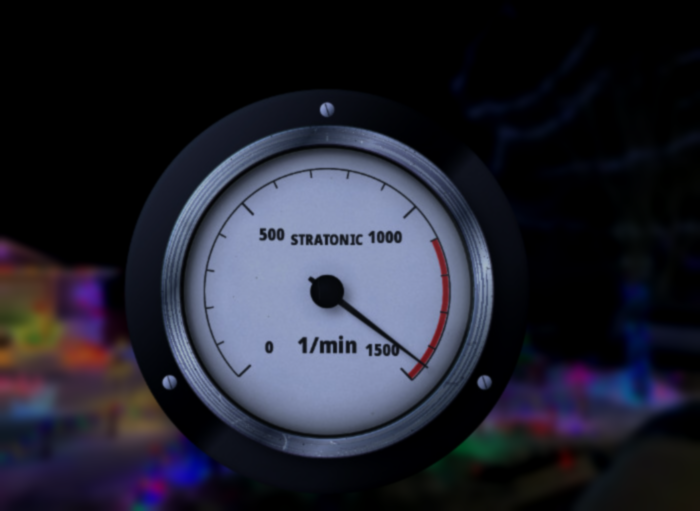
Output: rpm 1450
